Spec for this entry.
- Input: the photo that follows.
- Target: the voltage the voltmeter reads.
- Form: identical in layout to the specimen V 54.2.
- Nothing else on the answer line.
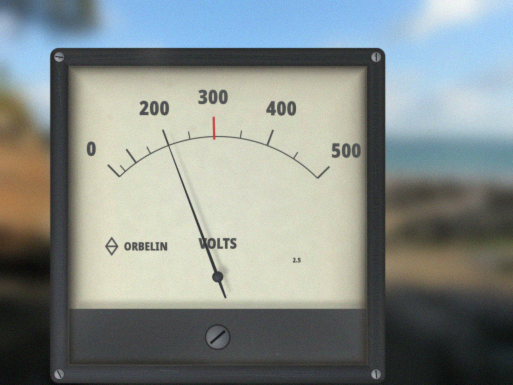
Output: V 200
